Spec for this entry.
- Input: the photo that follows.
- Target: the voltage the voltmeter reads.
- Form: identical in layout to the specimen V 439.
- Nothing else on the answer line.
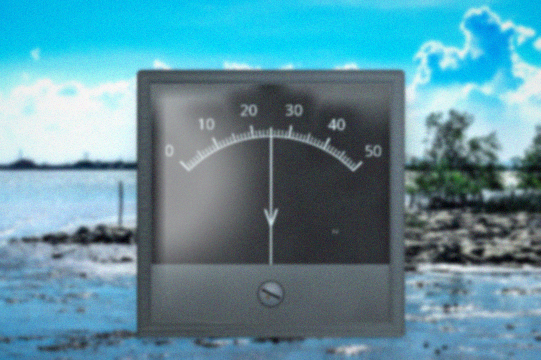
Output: V 25
